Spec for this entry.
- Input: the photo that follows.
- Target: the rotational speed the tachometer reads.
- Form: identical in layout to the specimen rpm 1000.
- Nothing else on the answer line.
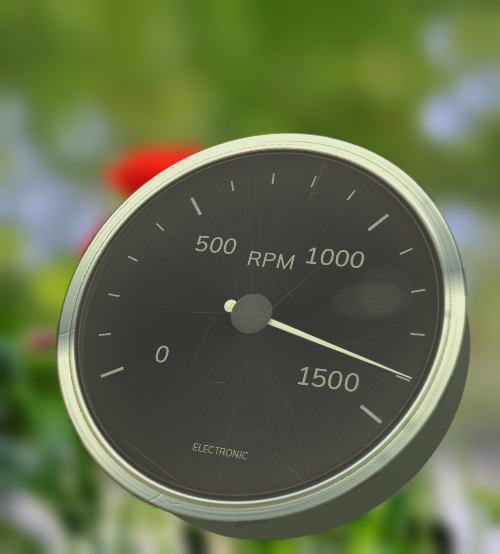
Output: rpm 1400
